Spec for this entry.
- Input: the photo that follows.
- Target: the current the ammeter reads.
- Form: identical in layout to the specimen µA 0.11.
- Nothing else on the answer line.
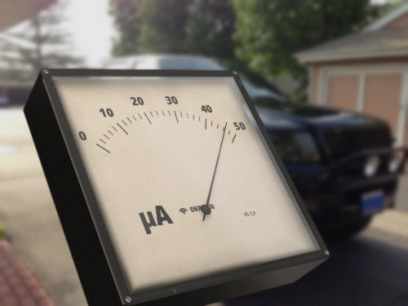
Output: µA 46
